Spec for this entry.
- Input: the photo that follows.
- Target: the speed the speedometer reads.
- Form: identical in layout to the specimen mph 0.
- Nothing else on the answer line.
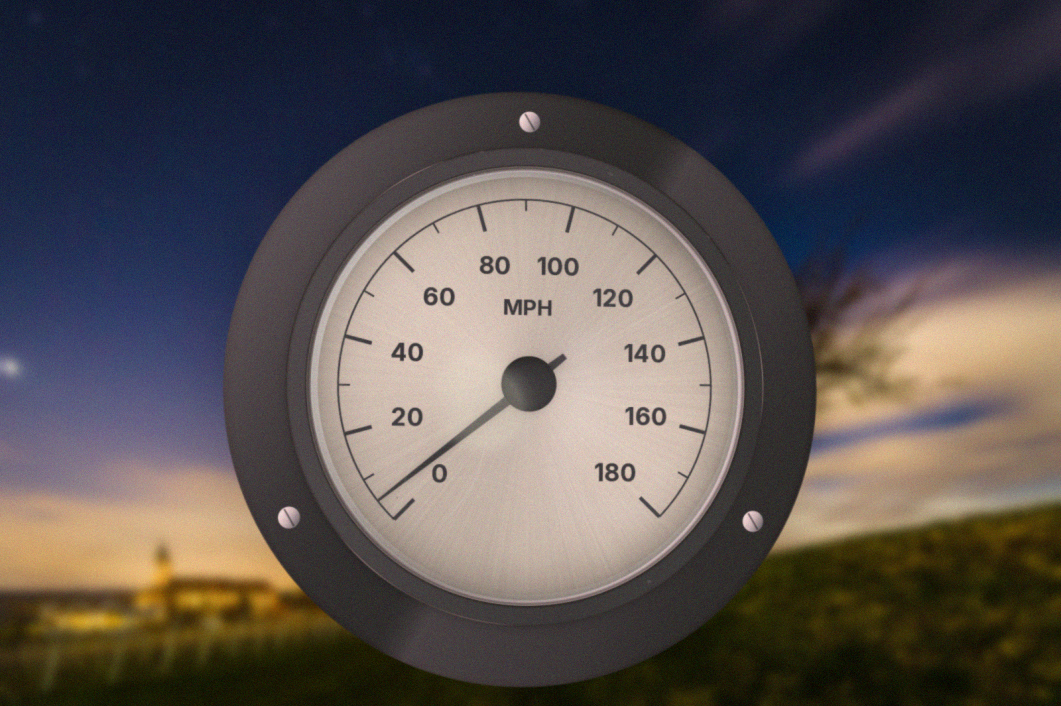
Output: mph 5
